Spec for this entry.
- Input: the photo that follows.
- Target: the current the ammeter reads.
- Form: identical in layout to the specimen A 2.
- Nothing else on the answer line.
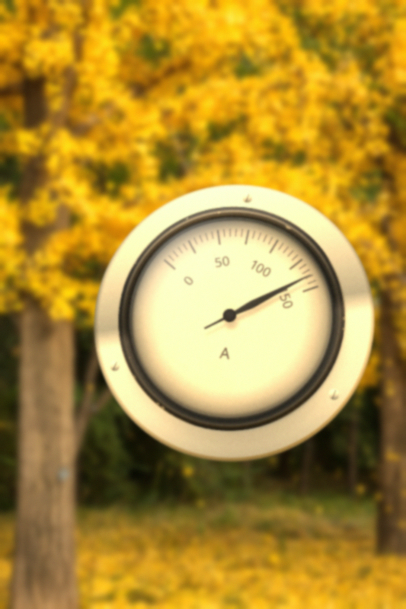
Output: A 140
